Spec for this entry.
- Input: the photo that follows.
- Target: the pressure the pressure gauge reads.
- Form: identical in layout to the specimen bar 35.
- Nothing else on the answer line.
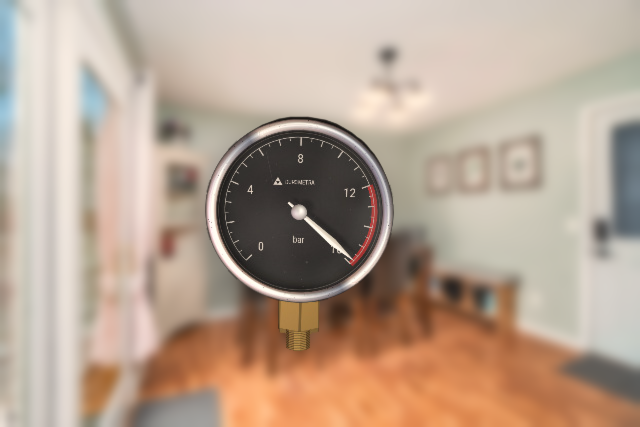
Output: bar 15.75
